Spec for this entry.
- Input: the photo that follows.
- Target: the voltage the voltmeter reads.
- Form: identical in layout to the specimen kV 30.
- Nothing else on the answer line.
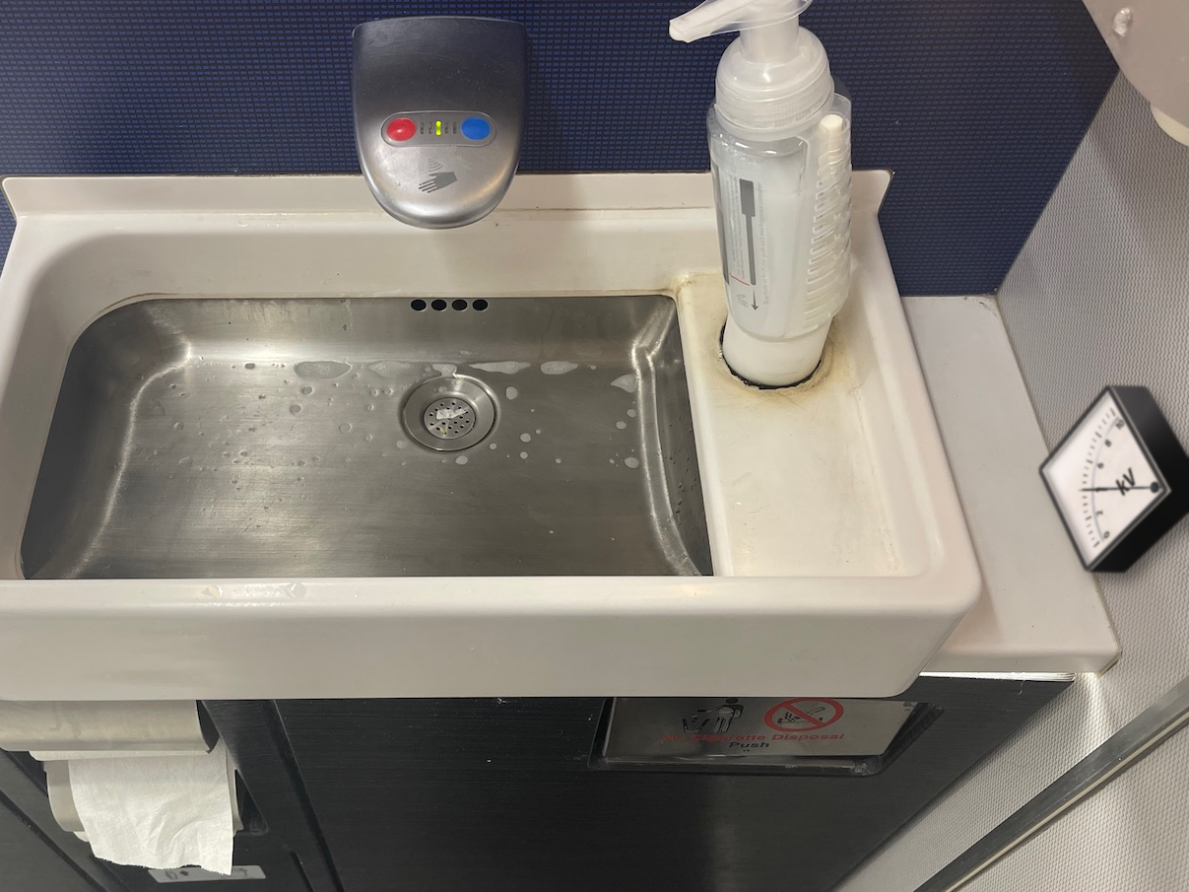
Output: kV 4
